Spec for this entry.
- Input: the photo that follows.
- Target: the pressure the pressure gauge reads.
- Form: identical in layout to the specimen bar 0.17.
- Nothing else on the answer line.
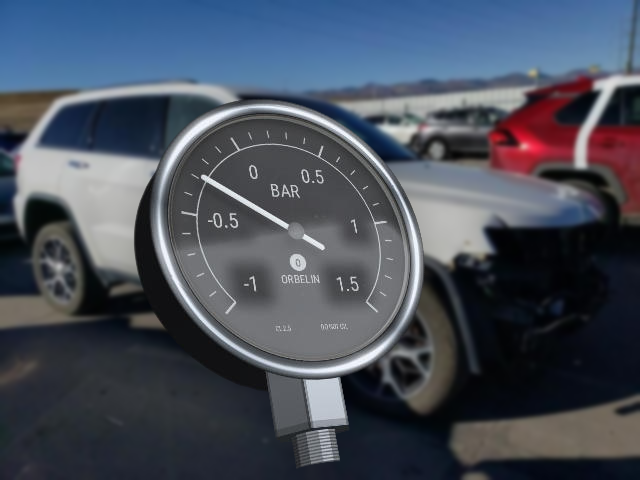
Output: bar -0.3
